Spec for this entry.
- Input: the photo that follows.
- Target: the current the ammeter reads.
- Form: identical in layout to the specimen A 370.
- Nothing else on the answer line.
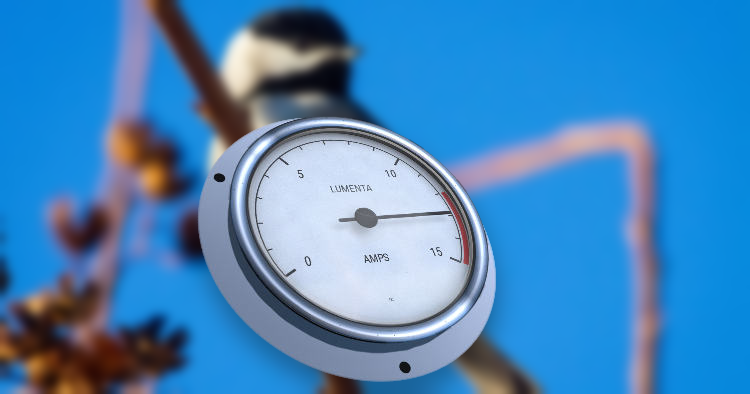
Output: A 13
